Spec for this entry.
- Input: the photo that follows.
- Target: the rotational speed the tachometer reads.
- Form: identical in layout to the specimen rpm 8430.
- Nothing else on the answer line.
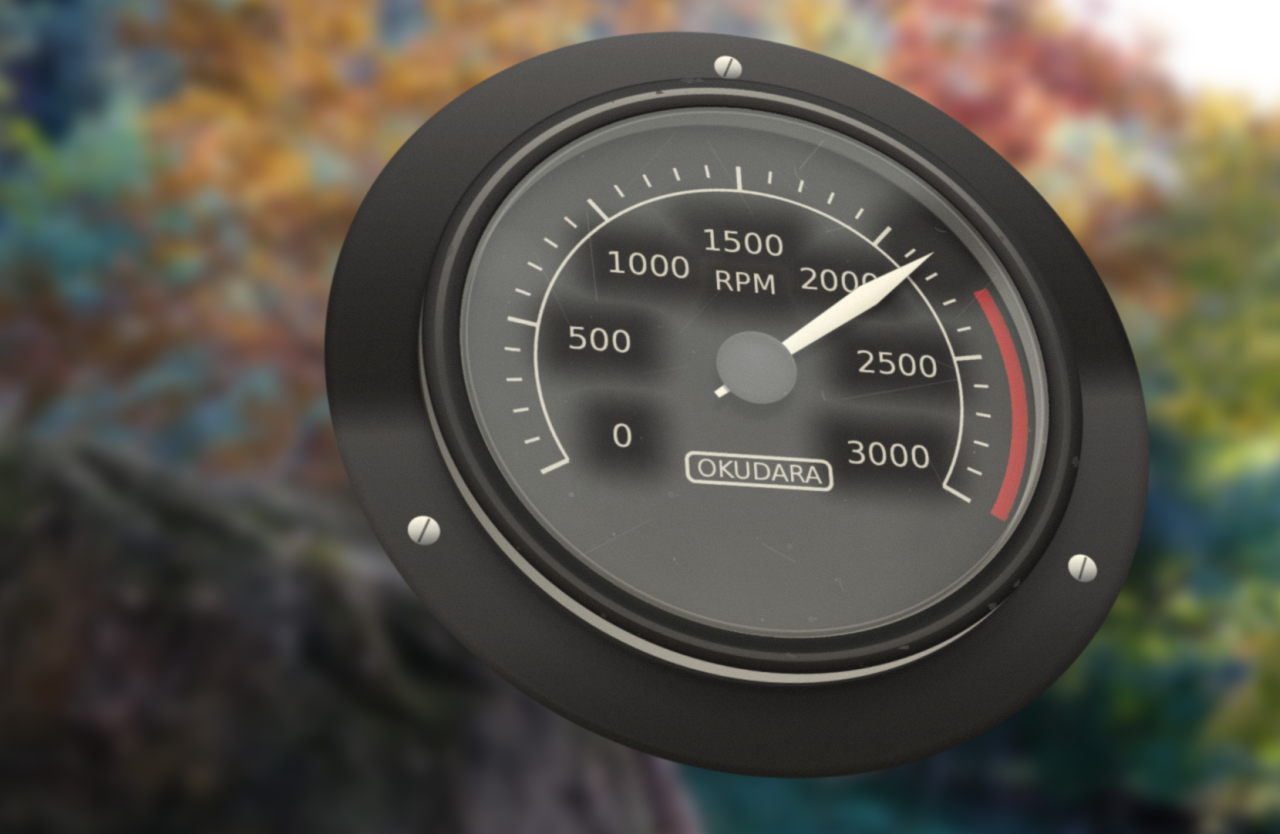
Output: rpm 2150
